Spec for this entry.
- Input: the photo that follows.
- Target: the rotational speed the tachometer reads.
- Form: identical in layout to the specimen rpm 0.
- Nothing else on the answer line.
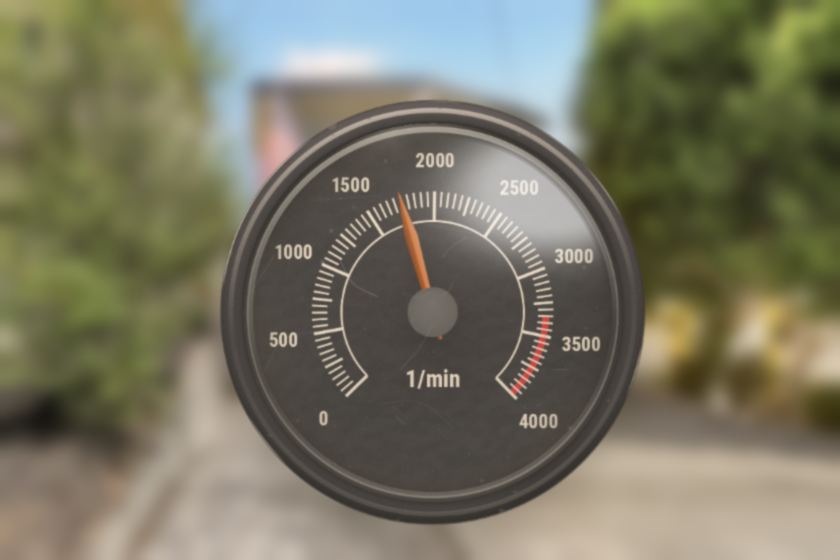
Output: rpm 1750
